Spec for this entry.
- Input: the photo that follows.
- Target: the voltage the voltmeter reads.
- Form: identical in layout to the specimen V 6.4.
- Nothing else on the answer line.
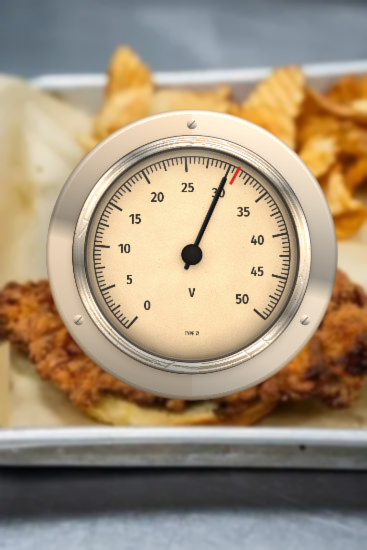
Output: V 30
